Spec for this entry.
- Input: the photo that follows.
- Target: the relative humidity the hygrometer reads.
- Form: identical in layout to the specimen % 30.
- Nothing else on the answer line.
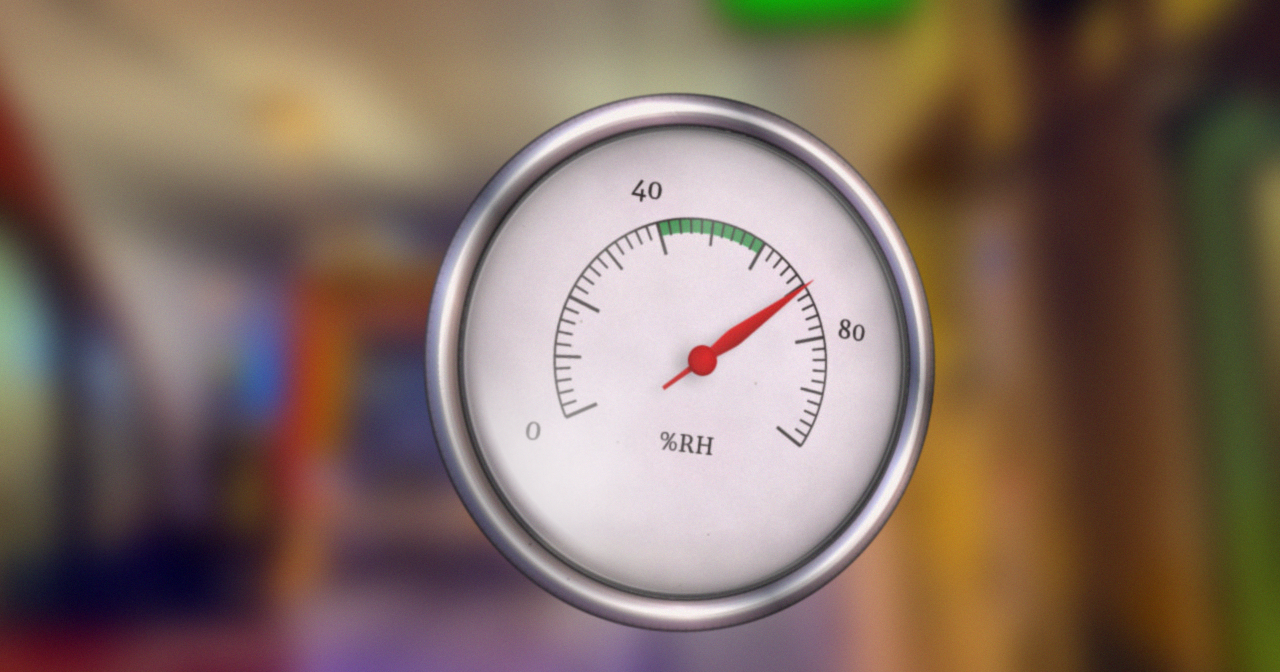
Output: % 70
